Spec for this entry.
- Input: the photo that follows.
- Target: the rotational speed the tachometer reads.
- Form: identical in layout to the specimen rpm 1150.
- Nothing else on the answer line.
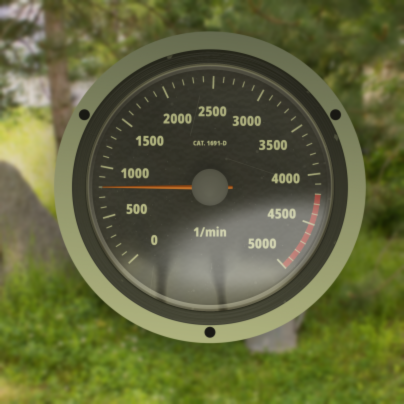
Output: rpm 800
